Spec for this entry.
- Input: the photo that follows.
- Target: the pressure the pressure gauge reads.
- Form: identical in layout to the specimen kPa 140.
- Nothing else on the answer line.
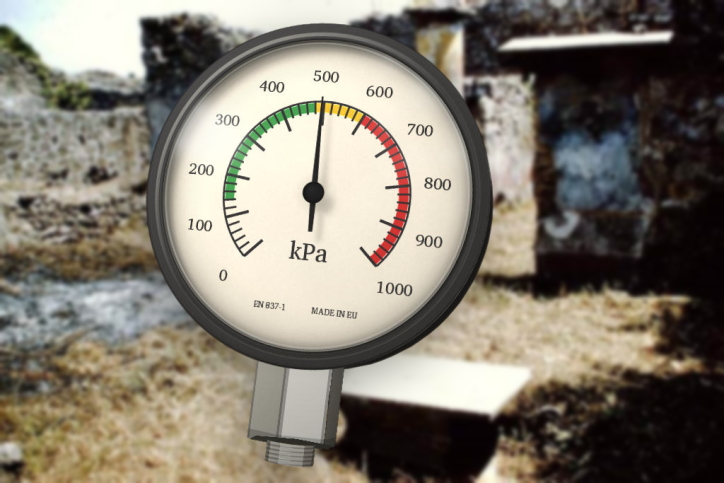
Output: kPa 500
